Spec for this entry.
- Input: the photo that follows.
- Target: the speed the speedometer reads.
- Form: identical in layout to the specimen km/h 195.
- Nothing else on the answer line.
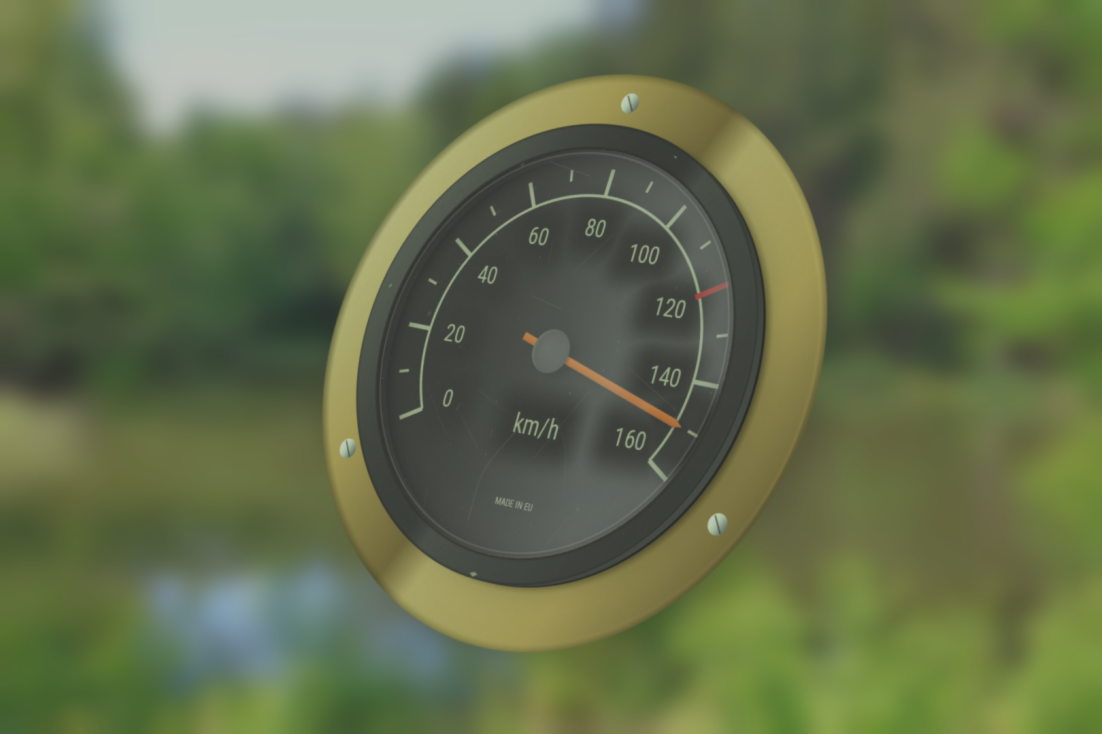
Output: km/h 150
